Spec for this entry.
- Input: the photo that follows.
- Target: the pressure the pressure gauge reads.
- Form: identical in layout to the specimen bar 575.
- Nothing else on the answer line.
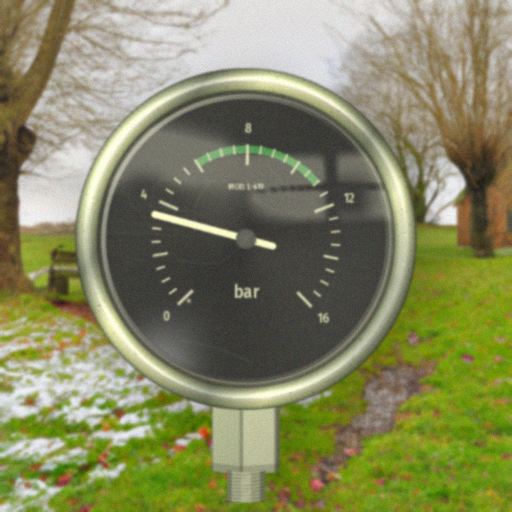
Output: bar 3.5
